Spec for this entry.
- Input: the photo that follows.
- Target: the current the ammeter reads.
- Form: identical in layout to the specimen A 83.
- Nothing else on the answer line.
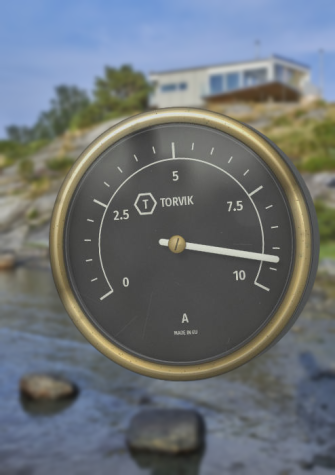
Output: A 9.25
